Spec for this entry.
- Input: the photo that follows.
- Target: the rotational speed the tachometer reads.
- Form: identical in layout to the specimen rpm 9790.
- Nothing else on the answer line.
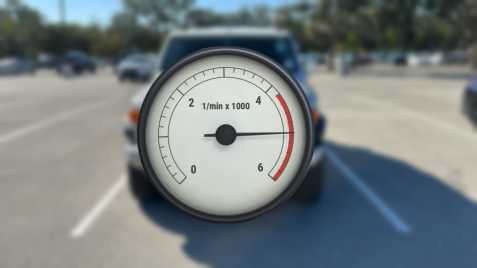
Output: rpm 5000
